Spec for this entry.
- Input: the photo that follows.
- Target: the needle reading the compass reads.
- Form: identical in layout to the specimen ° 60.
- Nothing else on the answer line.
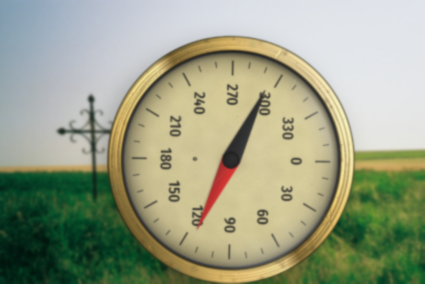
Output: ° 115
